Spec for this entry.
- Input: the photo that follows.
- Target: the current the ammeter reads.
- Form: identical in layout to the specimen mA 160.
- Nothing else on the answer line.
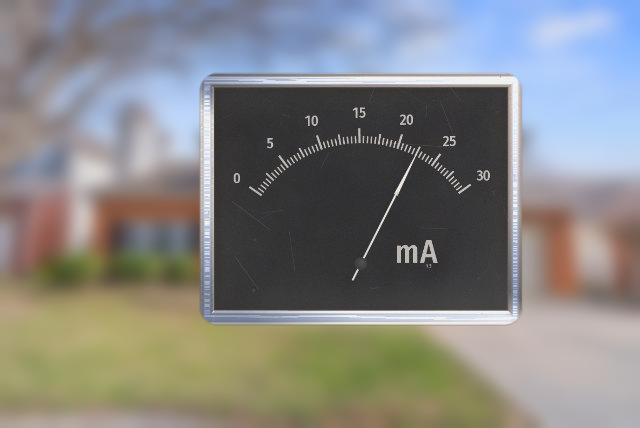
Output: mA 22.5
